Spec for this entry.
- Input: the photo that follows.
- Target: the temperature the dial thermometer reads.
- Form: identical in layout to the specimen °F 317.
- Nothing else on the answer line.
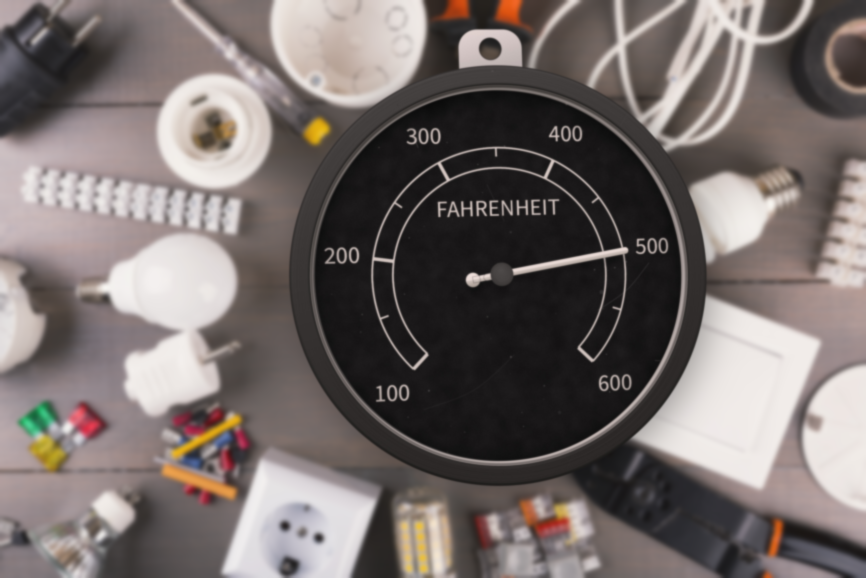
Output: °F 500
